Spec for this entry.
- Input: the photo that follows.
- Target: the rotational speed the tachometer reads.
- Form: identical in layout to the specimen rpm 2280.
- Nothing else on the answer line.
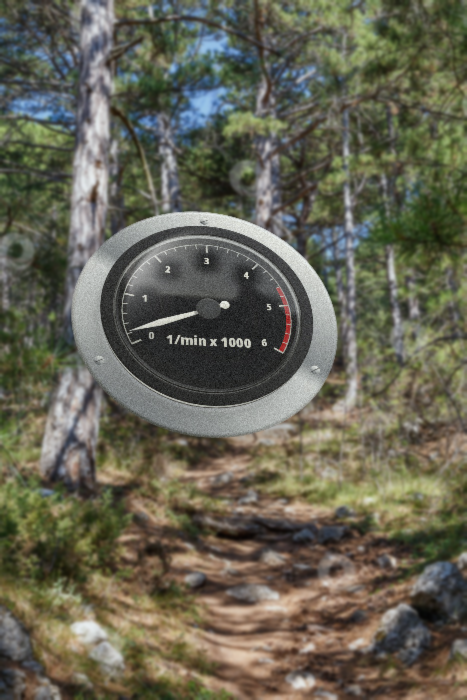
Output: rpm 200
